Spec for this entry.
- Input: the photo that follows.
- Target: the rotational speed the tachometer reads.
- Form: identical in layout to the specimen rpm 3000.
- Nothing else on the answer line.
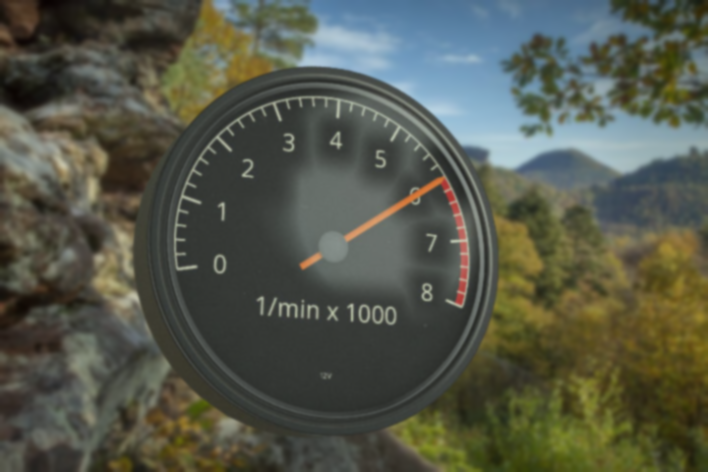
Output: rpm 6000
